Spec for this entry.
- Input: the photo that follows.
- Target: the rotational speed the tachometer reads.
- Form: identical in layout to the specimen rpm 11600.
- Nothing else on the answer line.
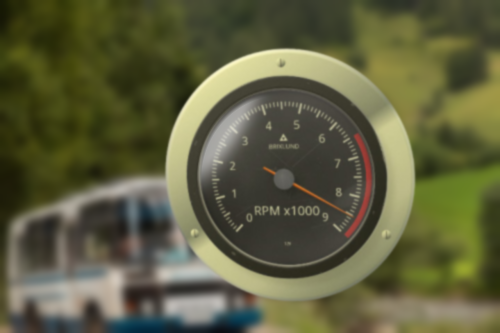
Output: rpm 8500
